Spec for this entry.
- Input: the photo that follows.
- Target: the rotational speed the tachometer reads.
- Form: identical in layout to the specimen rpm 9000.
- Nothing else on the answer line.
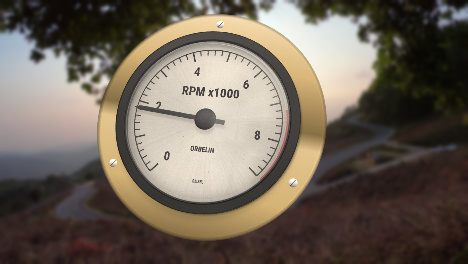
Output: rpm 1800
